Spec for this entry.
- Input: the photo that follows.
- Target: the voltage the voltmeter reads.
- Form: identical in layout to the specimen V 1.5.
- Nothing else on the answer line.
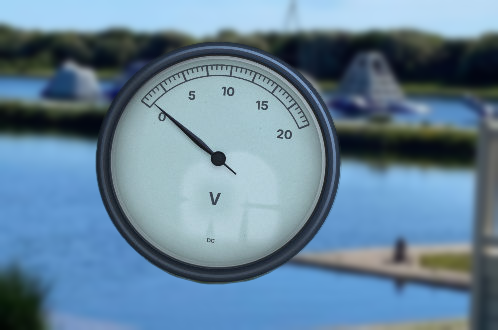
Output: V 0.5
